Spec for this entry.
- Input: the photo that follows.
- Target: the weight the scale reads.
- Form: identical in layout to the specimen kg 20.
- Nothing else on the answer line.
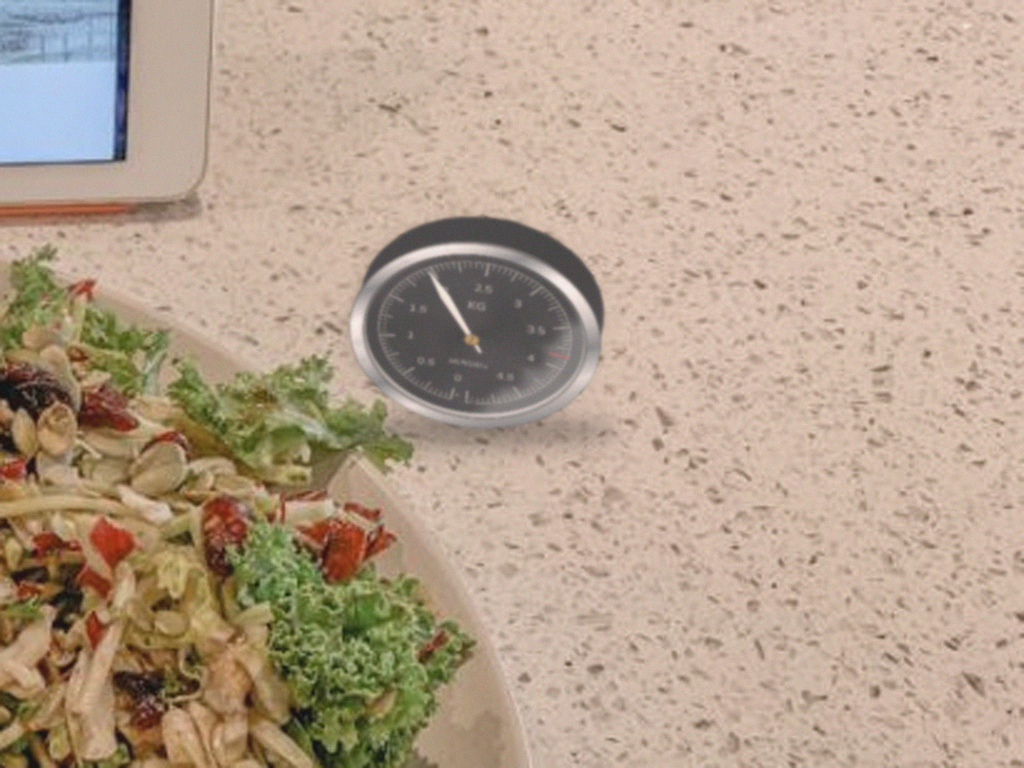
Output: kg 2
